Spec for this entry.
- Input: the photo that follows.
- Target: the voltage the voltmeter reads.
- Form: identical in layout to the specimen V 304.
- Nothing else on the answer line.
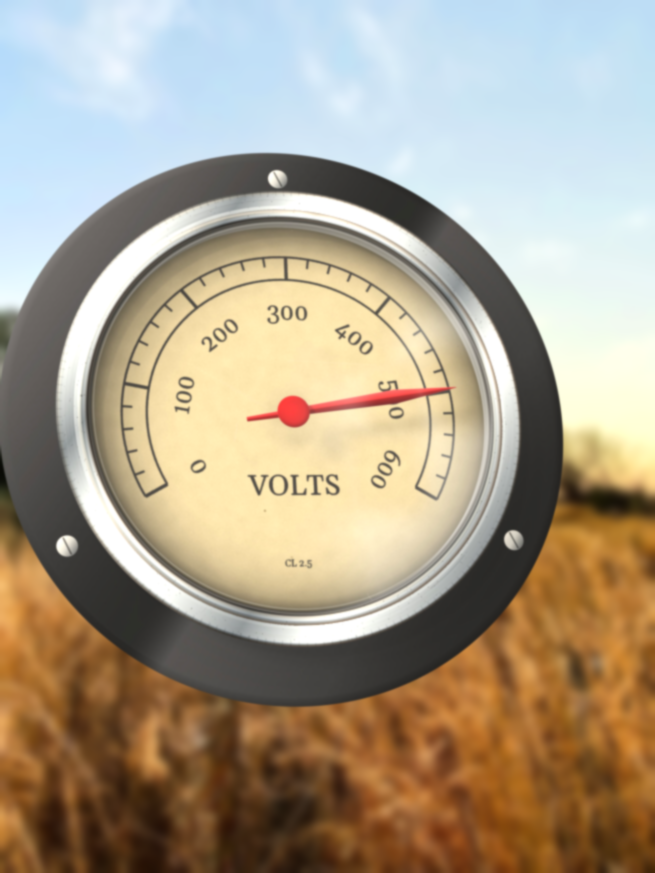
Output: V 500
